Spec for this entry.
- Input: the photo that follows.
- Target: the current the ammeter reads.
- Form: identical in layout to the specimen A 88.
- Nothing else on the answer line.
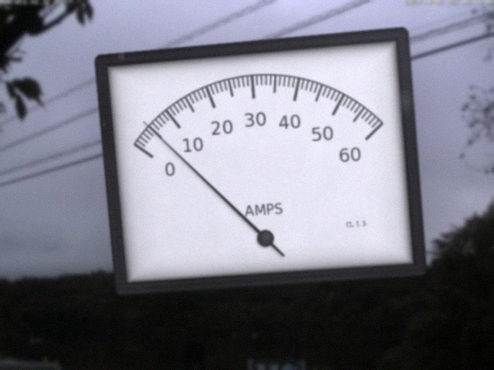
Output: A 5
